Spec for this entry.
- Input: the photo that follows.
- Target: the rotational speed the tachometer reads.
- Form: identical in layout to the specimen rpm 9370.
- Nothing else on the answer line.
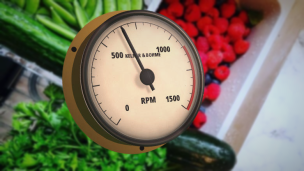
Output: rpm 650
